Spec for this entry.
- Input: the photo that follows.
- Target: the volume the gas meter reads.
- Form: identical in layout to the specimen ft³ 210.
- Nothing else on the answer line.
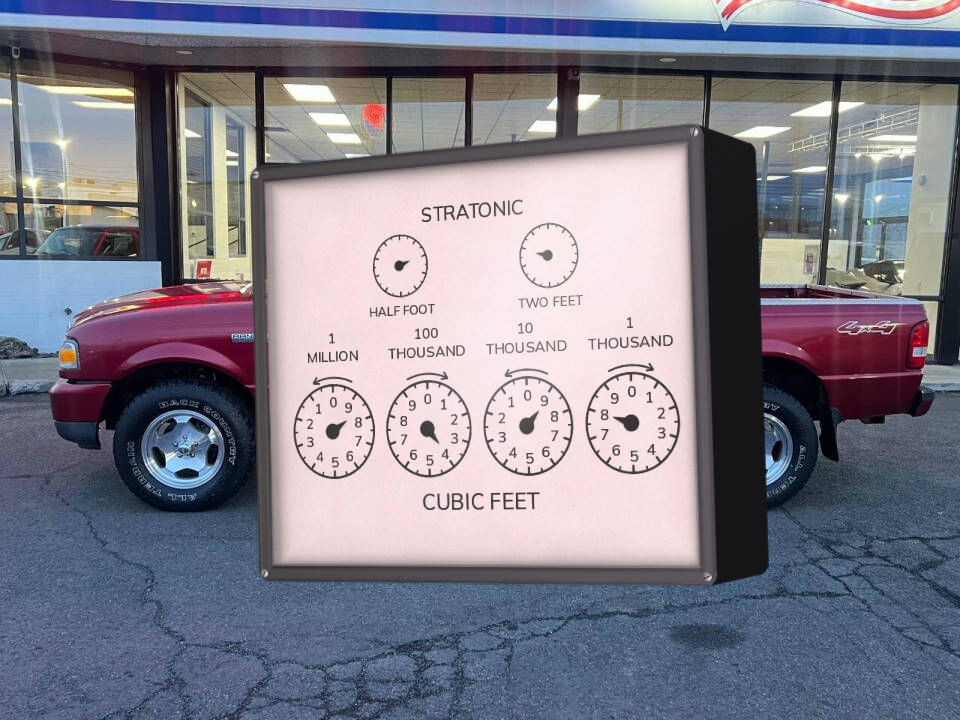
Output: ft³ 838800
